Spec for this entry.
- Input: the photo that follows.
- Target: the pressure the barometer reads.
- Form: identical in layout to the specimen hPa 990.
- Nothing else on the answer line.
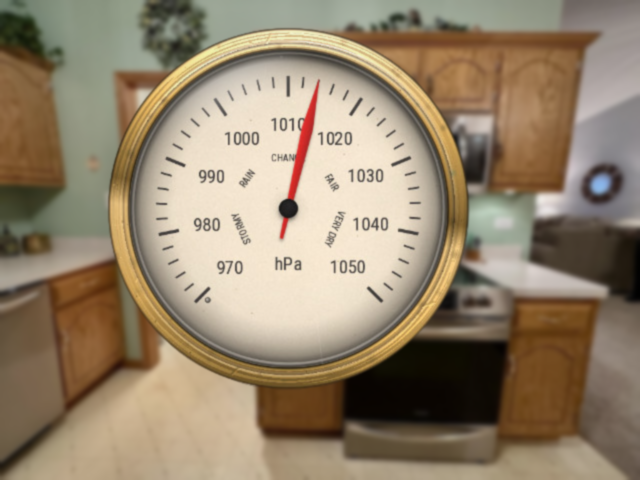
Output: hPa 1014
